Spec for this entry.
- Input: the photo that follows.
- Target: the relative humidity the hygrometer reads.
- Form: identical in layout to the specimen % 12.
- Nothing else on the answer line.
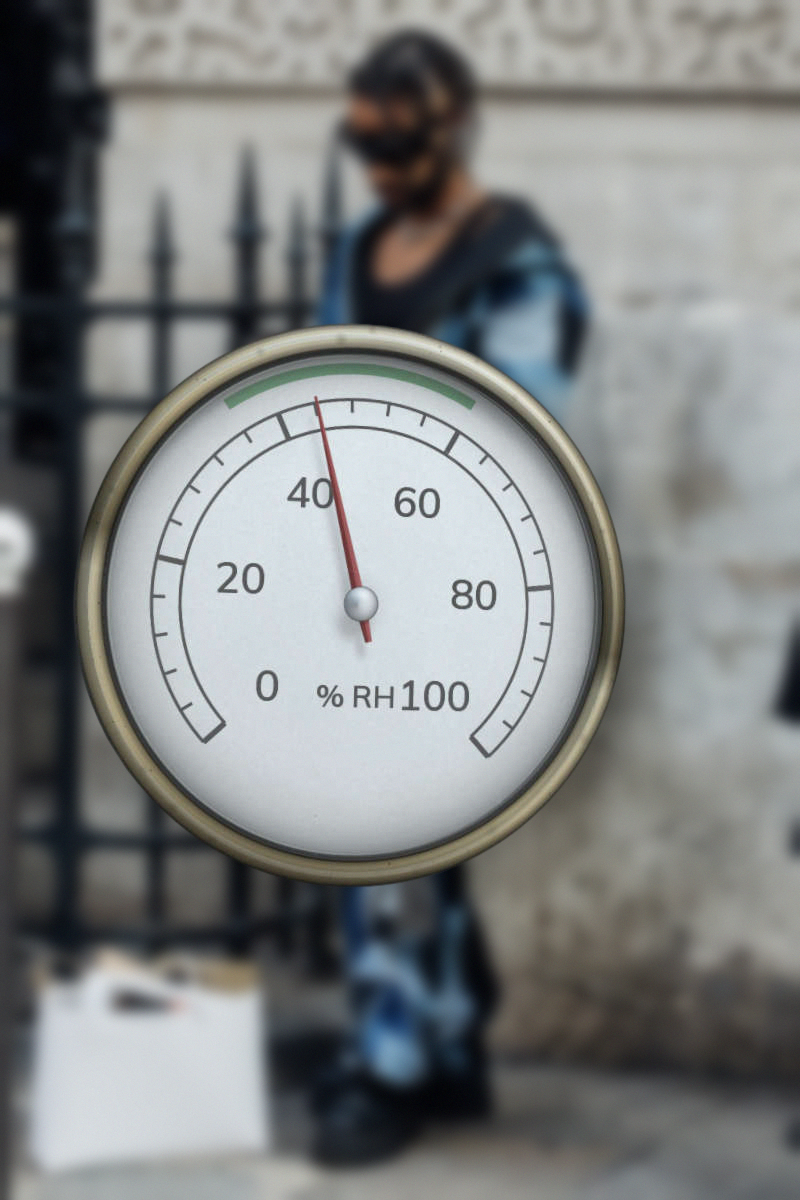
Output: % 44
